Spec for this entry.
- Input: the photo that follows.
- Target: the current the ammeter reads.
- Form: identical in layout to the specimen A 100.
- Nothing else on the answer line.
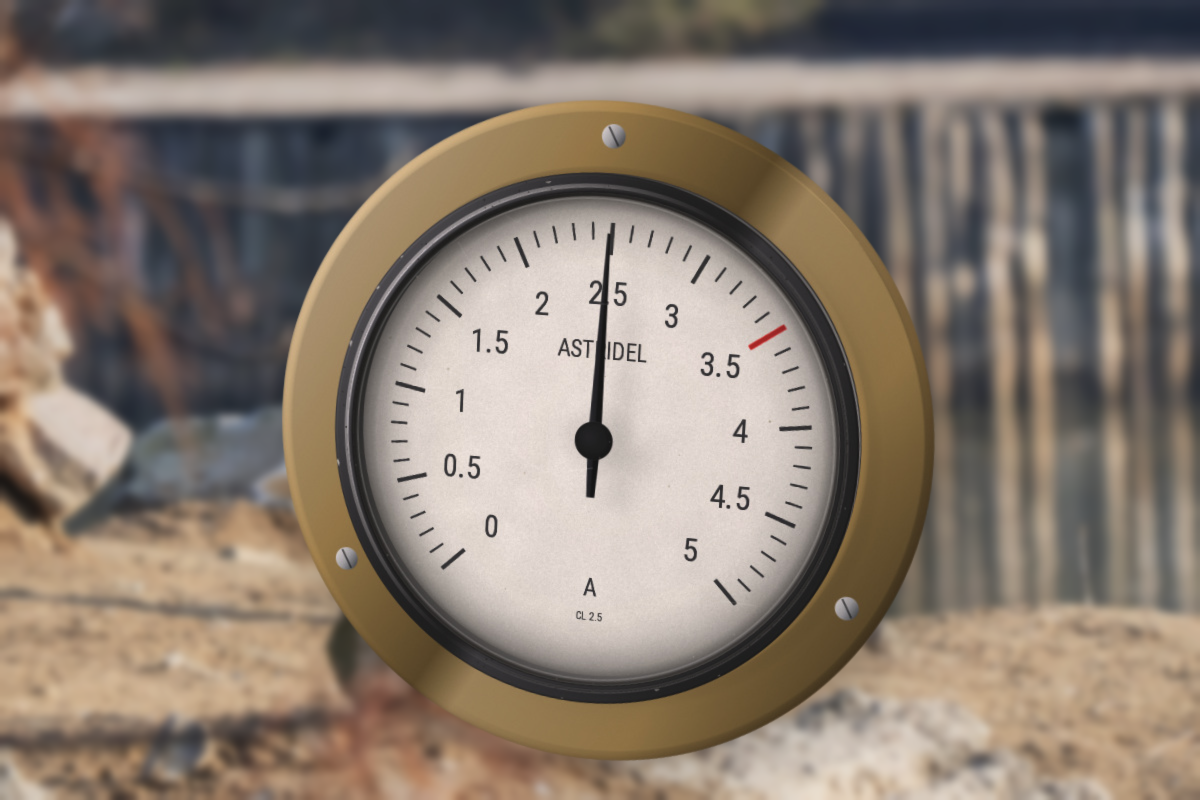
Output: A 2.5
